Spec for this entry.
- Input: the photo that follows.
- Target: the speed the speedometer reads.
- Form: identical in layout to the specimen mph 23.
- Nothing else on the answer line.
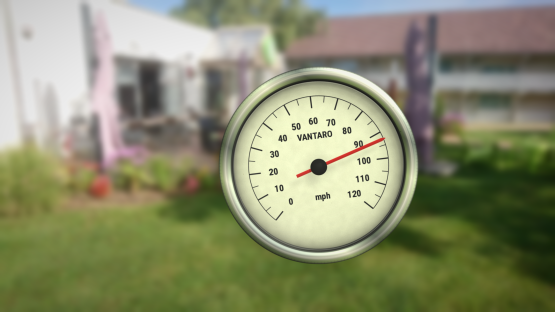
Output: mph 92.5
